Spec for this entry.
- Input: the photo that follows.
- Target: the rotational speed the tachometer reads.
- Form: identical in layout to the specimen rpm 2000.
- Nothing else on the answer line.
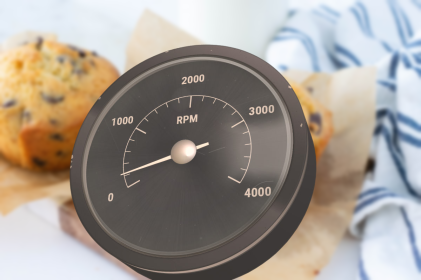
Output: rpm 200
